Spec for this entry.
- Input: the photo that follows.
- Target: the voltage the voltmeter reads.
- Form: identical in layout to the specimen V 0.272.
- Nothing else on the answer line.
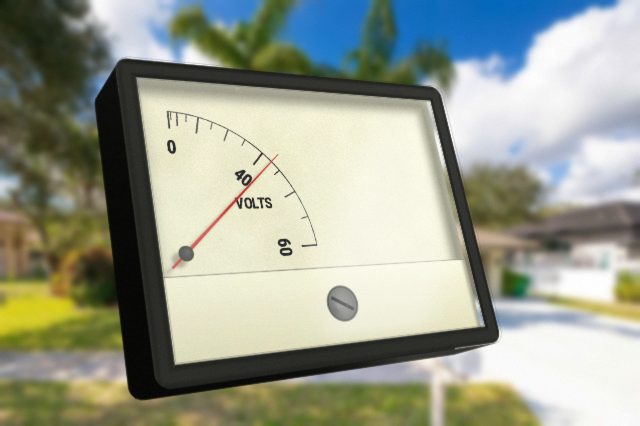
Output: V 42.5
